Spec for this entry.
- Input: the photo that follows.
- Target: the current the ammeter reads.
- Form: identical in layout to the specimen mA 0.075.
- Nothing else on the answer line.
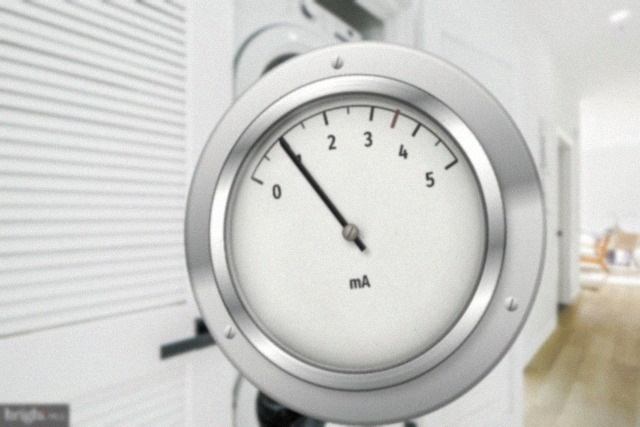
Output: mA 1
